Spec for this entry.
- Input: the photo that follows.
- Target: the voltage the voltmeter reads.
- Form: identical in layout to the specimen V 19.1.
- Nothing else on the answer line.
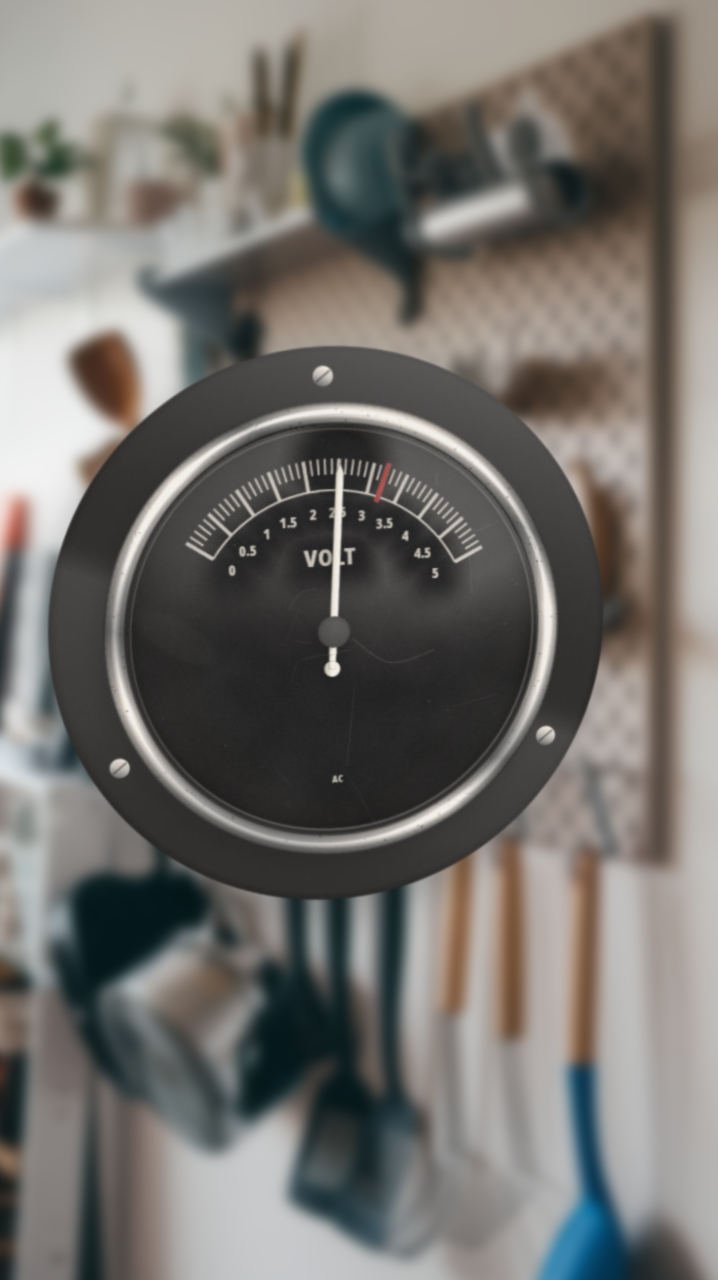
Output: V 2.5
